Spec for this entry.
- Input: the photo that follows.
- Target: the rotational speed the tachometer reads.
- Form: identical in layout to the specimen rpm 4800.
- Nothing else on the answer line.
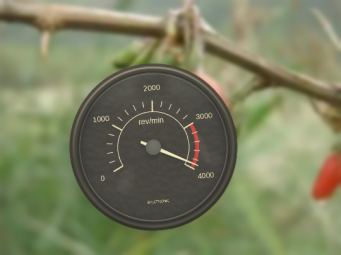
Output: rpm 3900
